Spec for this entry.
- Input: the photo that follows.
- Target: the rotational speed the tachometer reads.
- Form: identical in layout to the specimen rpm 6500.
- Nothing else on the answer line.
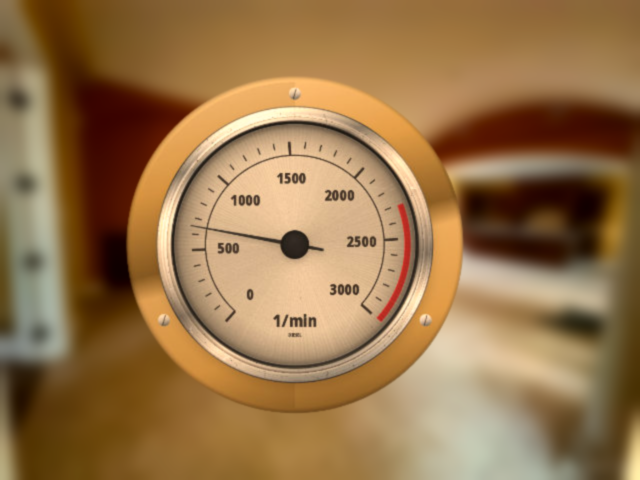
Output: rpm 650
